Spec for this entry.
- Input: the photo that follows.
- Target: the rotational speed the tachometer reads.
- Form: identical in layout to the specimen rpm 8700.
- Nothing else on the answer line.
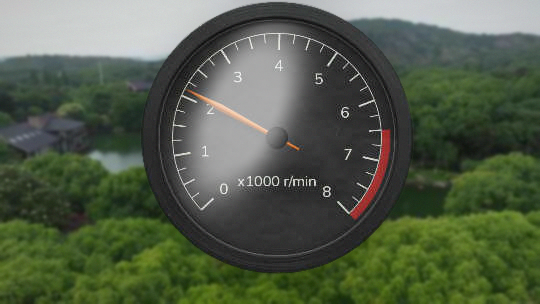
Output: rpm 2125
